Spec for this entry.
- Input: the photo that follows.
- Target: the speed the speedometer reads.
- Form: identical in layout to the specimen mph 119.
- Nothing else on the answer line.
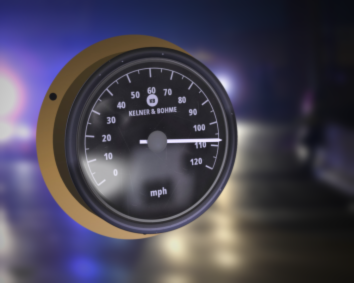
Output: mph 107.5
